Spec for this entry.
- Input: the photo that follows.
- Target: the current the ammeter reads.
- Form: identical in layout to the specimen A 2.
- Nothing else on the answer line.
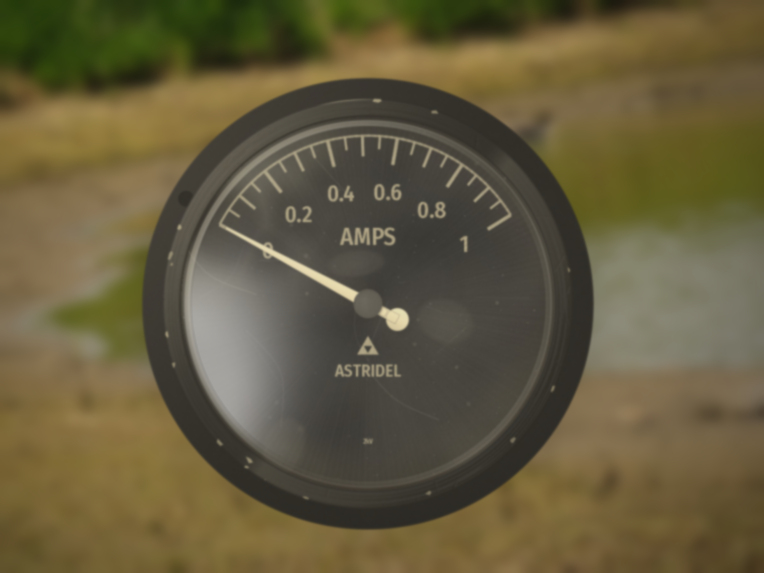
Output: A 0
